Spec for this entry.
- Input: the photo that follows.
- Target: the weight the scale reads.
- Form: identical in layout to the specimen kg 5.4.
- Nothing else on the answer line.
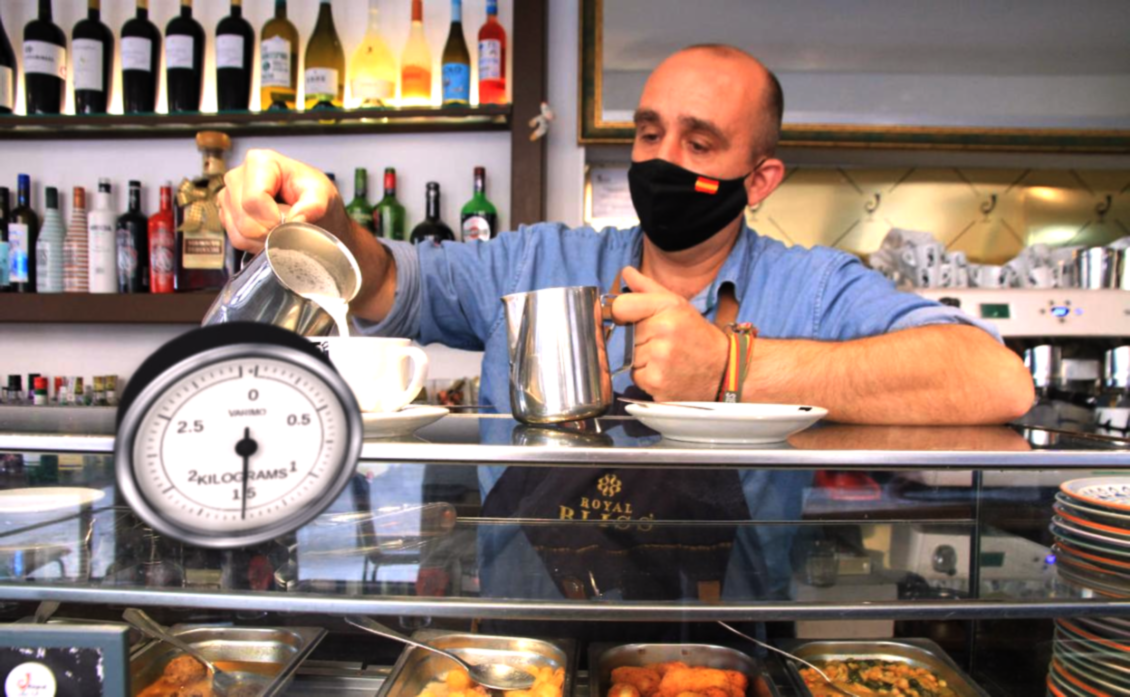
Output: kg 1.5
